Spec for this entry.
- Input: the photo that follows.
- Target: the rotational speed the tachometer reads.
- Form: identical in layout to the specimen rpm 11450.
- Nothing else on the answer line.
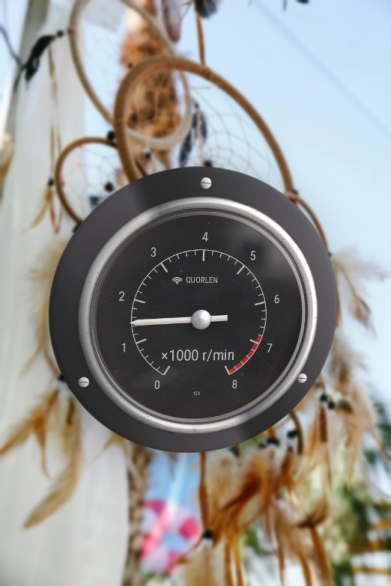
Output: rpm 1500
